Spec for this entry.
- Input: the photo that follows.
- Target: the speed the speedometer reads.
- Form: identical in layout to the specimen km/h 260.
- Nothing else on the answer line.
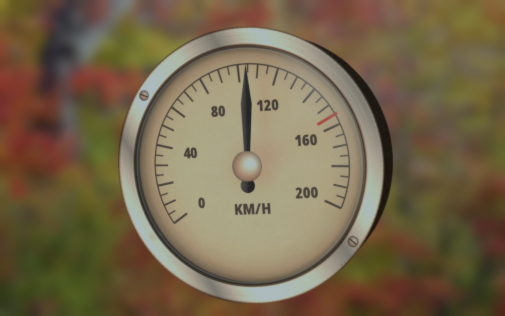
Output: km/h 105
